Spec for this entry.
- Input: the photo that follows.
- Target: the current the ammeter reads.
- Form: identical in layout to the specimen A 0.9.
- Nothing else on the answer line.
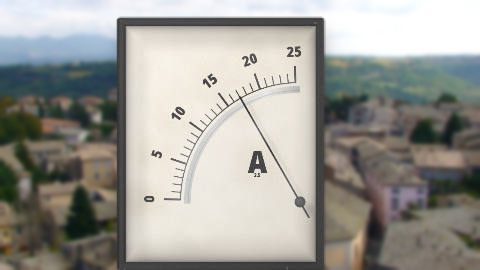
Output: A 17
